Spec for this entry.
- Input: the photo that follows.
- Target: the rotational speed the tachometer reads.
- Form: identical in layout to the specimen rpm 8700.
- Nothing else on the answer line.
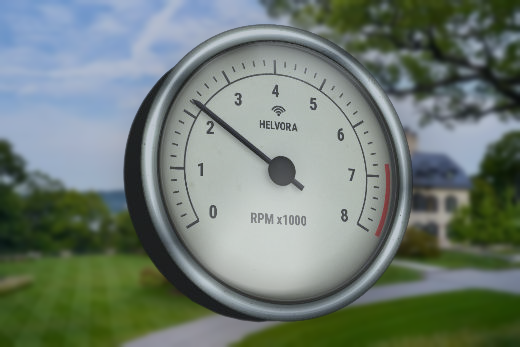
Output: rpm 2200
